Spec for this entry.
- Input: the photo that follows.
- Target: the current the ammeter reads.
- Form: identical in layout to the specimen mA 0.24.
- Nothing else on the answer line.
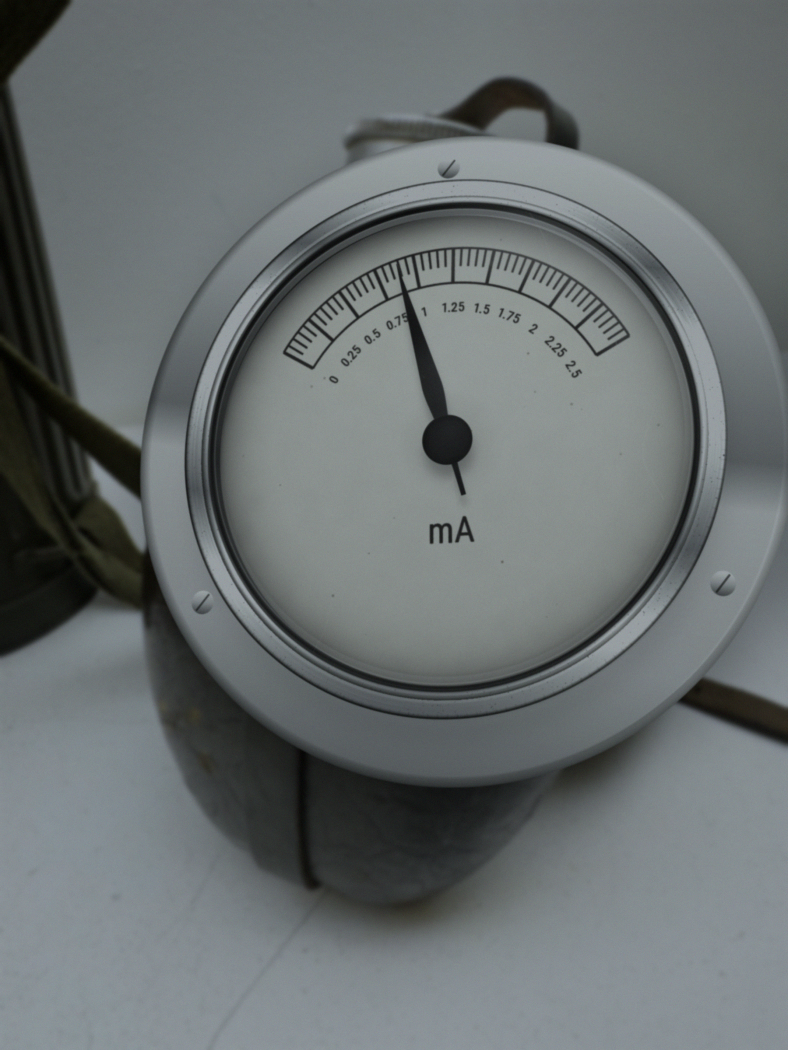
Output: mA 0.9
